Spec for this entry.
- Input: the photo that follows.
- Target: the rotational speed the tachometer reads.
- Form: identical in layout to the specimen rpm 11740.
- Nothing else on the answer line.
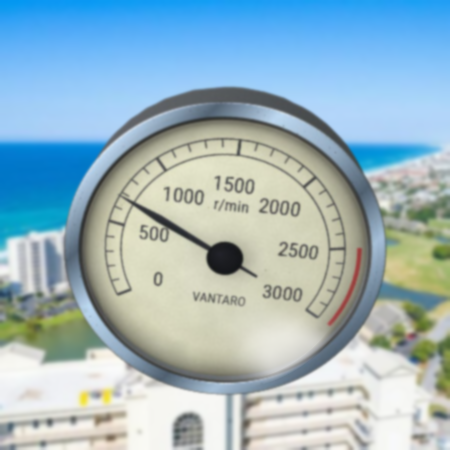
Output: rpm 700
